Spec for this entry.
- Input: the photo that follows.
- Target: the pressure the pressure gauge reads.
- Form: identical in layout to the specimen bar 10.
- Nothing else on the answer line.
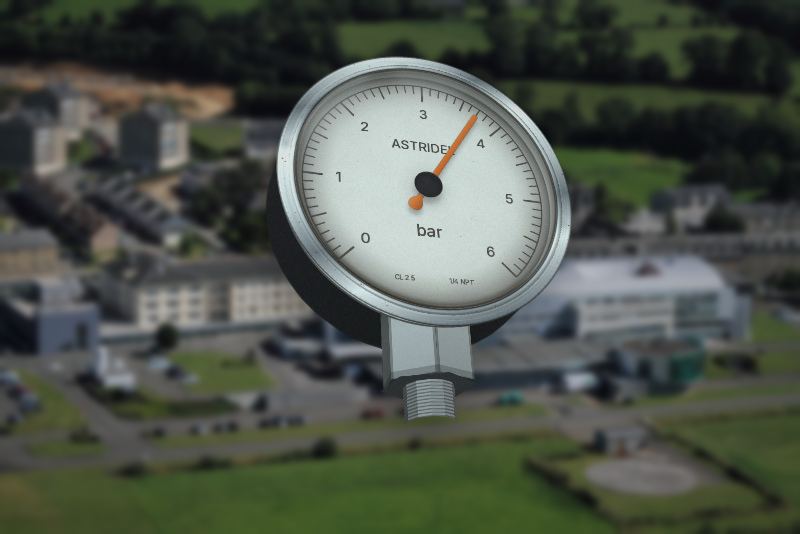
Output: bar 3.7
